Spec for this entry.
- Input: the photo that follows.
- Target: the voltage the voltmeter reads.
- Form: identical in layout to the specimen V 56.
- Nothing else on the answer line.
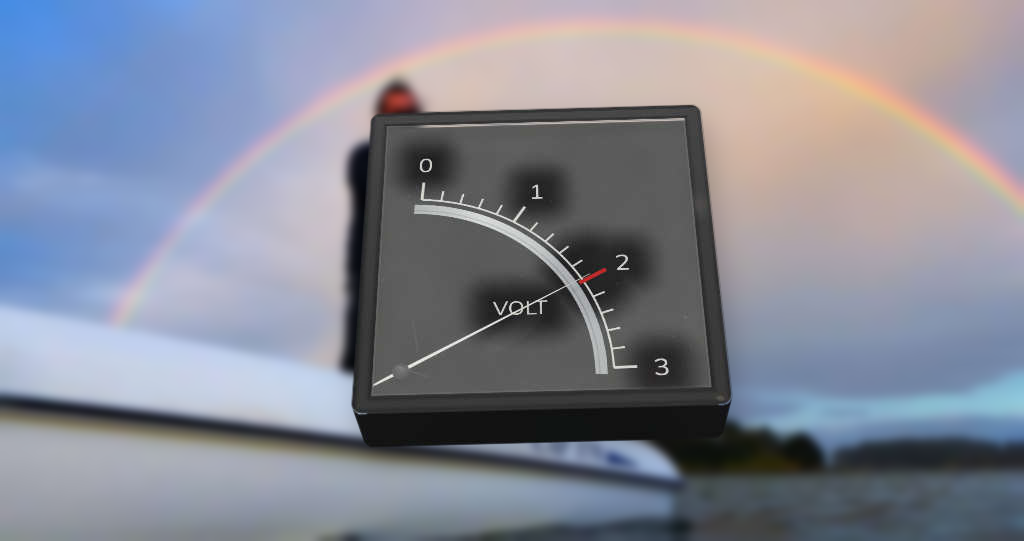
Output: V 2
